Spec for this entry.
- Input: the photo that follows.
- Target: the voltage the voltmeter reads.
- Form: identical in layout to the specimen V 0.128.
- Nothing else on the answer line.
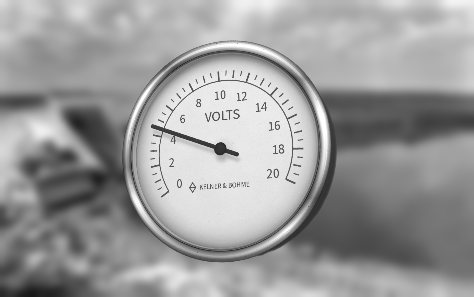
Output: V 4.5
